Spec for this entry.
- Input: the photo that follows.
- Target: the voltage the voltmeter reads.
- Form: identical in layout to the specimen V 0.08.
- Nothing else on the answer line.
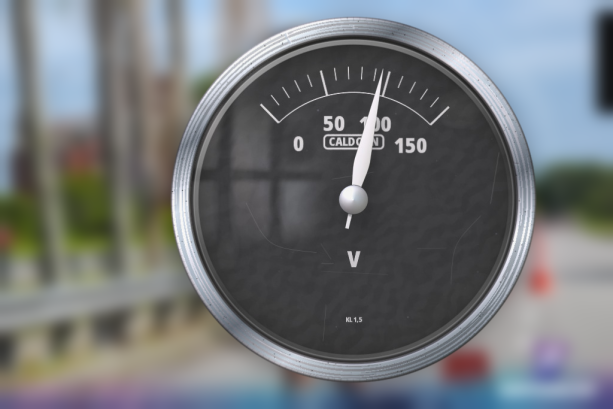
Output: V 95
